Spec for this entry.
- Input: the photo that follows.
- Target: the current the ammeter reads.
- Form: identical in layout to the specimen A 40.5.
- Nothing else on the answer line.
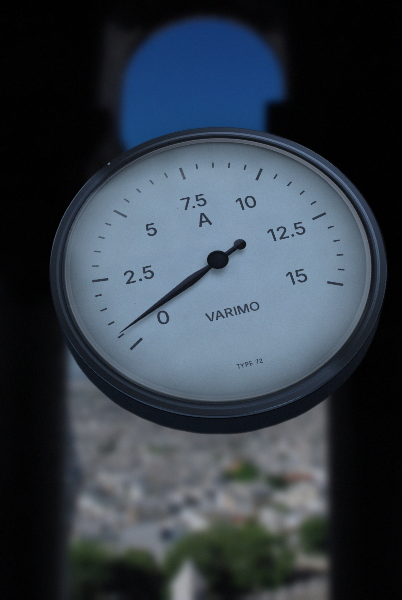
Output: A 0.5
